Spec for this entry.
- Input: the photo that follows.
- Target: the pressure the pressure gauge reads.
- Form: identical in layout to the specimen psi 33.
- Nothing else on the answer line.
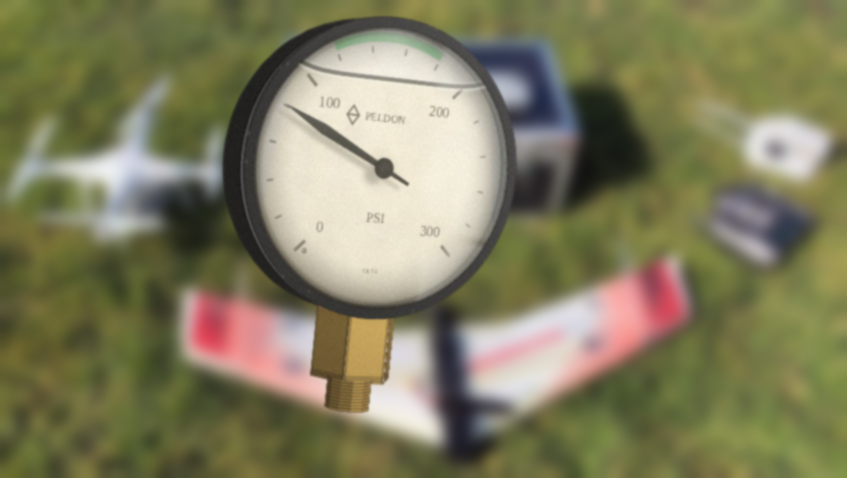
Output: psi 80
